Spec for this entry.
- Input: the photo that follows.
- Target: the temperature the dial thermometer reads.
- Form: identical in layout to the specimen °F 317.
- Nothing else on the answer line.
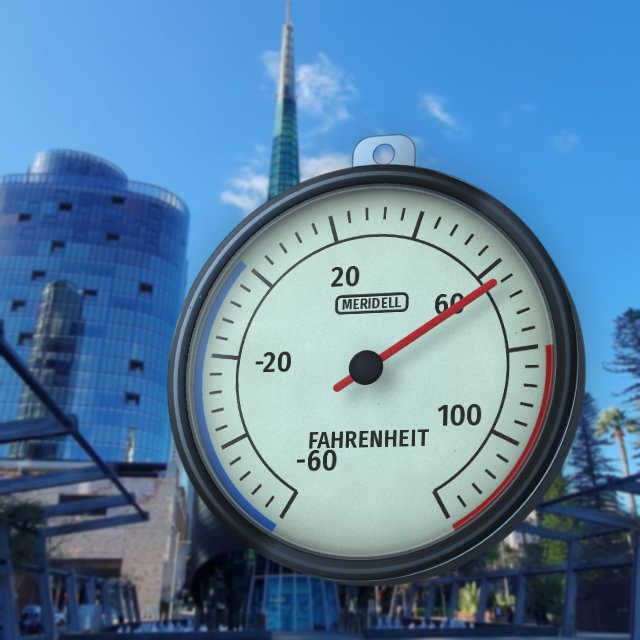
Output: °F 64
